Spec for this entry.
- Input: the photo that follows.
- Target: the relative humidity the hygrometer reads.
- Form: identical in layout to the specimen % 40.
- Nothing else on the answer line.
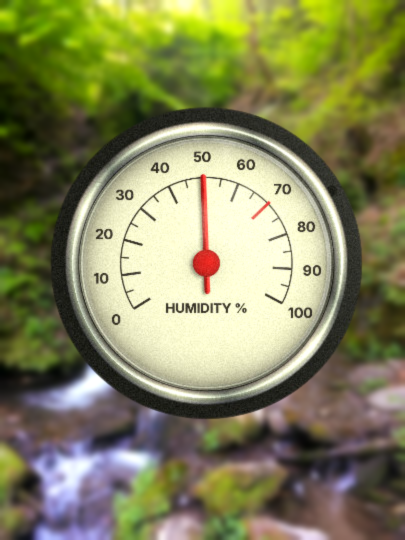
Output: % 50
